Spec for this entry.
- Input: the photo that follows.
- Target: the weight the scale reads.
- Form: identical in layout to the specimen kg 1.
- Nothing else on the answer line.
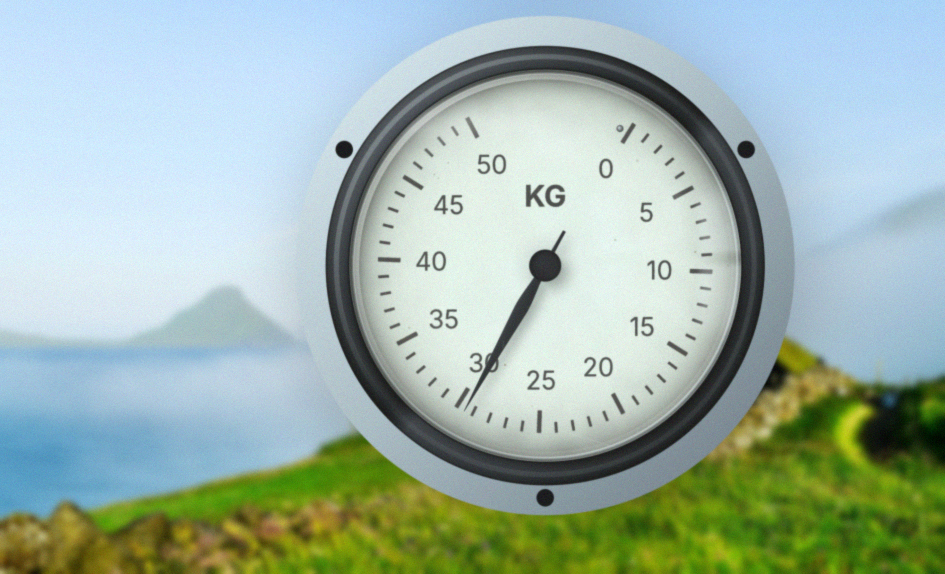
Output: kg 29.5
